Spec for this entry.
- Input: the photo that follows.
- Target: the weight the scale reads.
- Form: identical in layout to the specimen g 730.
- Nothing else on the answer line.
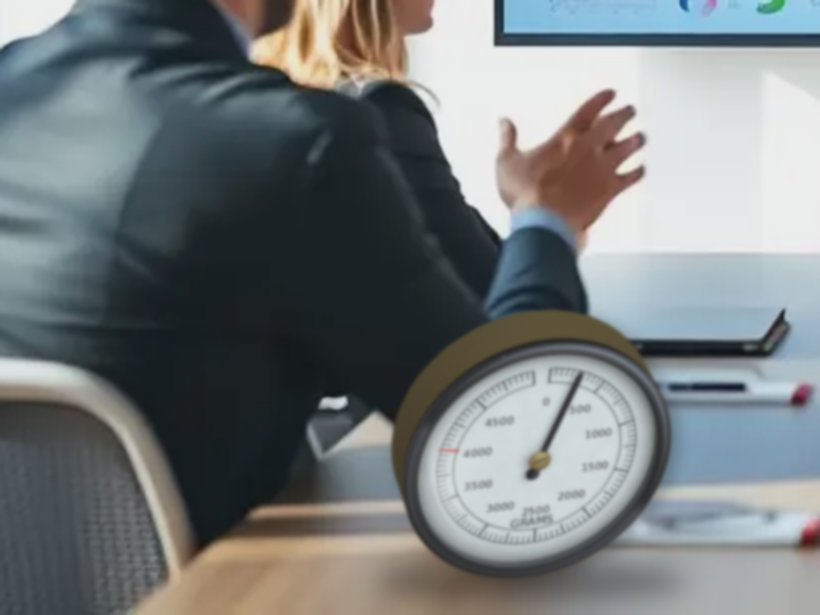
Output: g 250
